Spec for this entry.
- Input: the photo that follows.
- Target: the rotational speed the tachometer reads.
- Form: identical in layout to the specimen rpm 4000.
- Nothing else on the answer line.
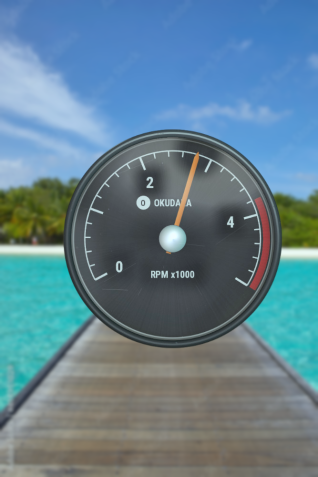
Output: rpm 2800
